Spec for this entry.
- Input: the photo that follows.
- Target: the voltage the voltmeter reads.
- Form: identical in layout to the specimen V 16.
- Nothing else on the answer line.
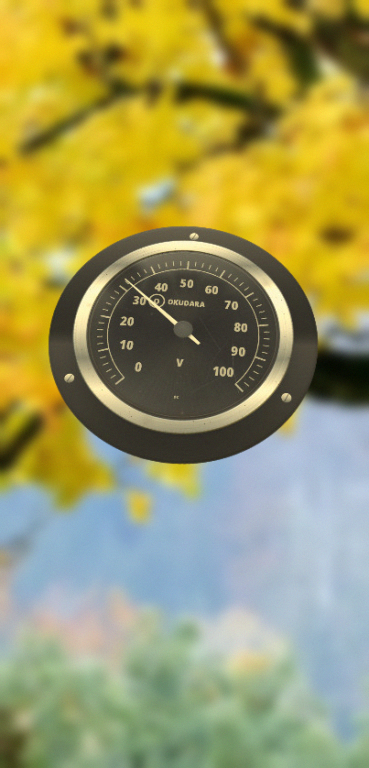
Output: V 32
